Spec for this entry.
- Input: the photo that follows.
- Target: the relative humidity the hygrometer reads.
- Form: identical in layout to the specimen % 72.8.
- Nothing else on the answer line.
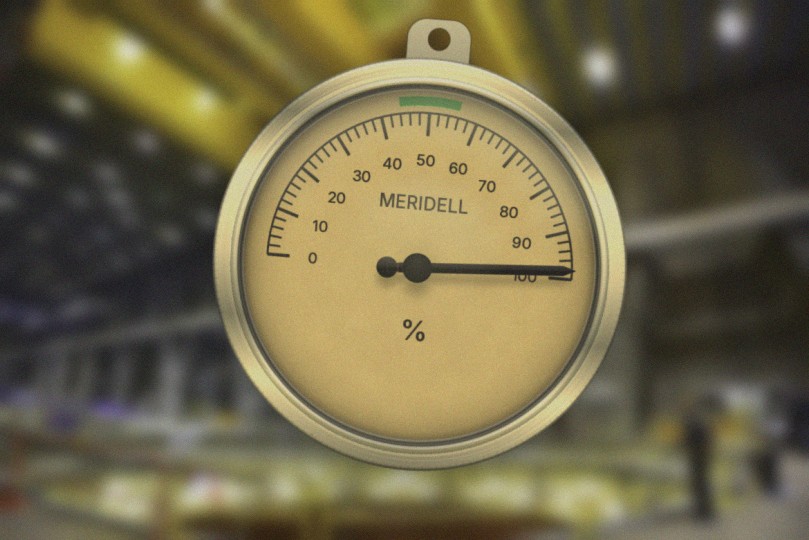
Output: % 98
